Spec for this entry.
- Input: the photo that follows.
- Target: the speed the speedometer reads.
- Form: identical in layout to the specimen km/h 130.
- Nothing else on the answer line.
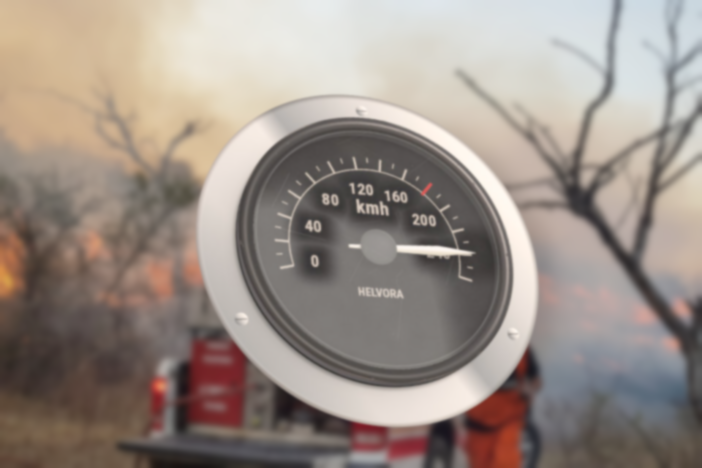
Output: km/h 240
